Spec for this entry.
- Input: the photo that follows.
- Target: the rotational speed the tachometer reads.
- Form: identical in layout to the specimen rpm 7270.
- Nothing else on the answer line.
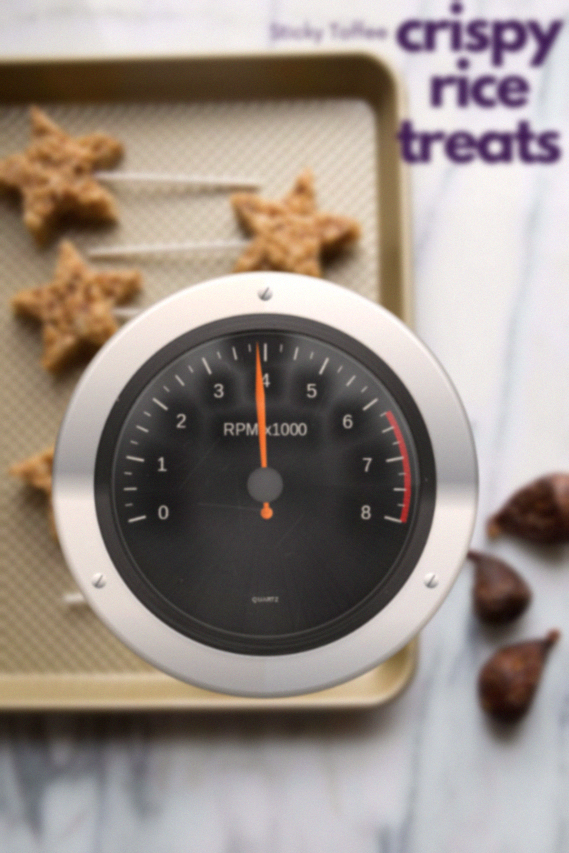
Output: rpm 3875
